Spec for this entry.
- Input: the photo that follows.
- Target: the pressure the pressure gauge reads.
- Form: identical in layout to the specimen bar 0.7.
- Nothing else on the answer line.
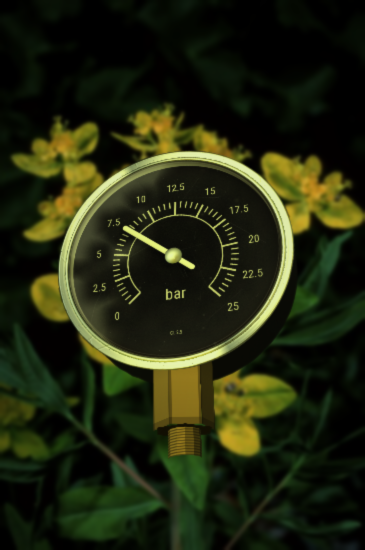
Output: bar 7.5
